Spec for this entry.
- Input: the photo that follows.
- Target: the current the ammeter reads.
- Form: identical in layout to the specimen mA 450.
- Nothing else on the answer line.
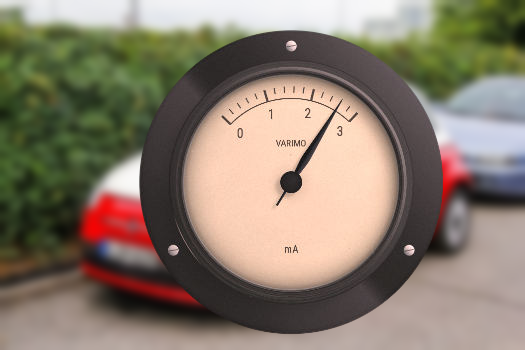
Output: mA 2.6
